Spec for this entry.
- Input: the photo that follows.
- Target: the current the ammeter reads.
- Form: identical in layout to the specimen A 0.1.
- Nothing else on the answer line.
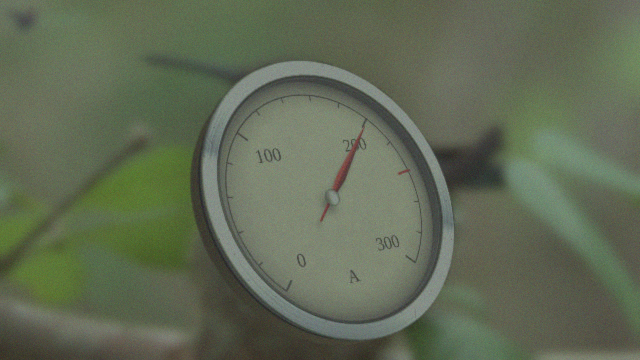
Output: A 200
